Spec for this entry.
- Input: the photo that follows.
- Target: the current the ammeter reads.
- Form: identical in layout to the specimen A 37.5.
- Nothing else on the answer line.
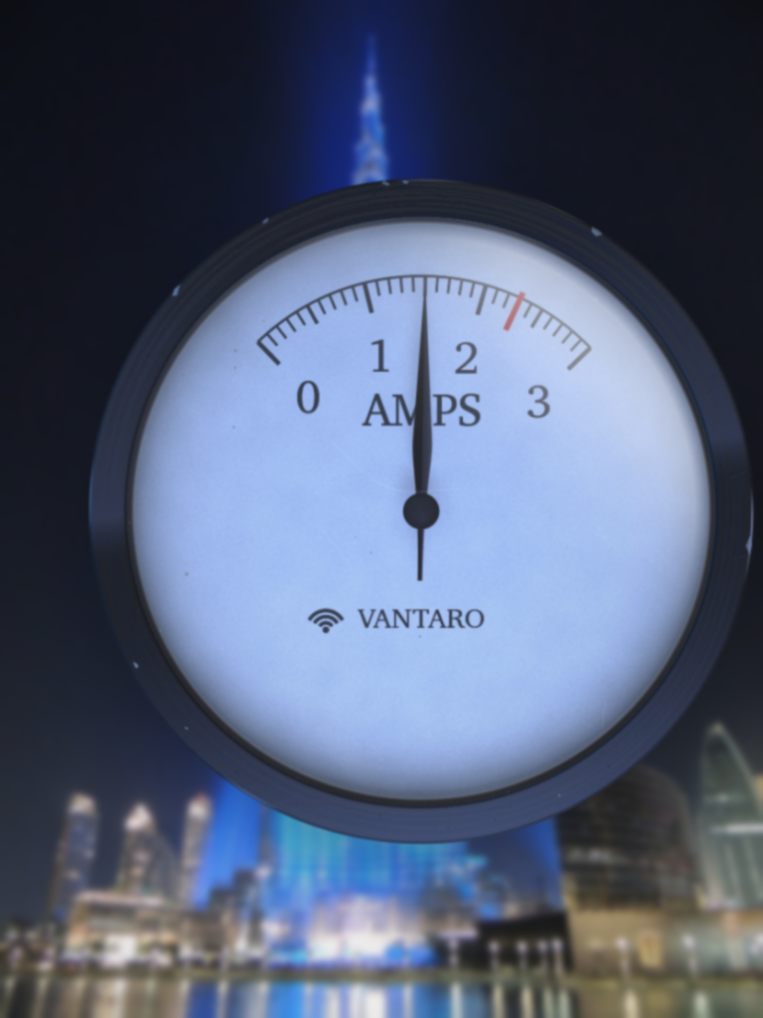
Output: A 1.5
